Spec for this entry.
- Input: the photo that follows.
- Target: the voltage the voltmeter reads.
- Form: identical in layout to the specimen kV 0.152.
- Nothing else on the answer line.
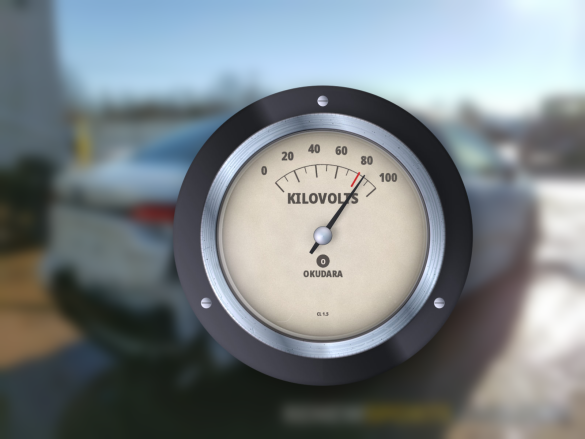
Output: kV 85
